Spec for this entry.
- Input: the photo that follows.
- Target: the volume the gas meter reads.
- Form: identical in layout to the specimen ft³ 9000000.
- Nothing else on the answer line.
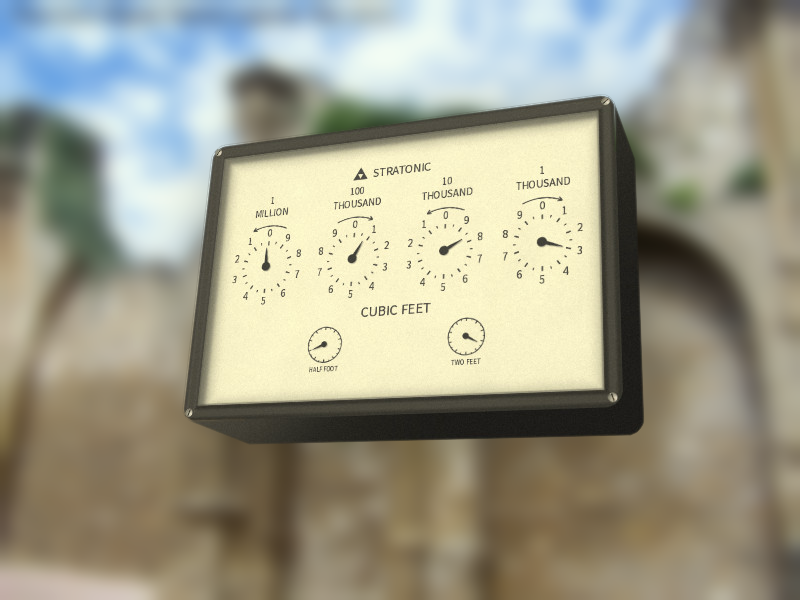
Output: ft³ 8300
